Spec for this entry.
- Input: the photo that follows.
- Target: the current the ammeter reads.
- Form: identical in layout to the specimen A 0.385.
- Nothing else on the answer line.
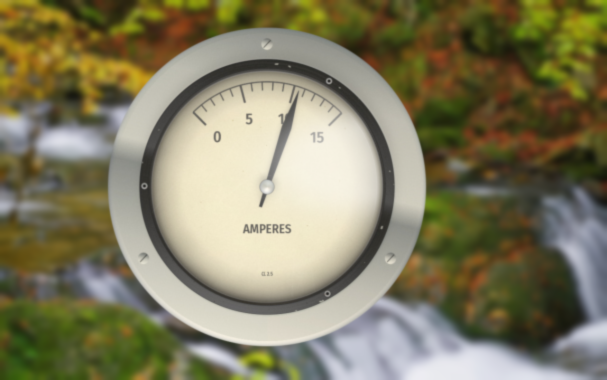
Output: A 10.5
